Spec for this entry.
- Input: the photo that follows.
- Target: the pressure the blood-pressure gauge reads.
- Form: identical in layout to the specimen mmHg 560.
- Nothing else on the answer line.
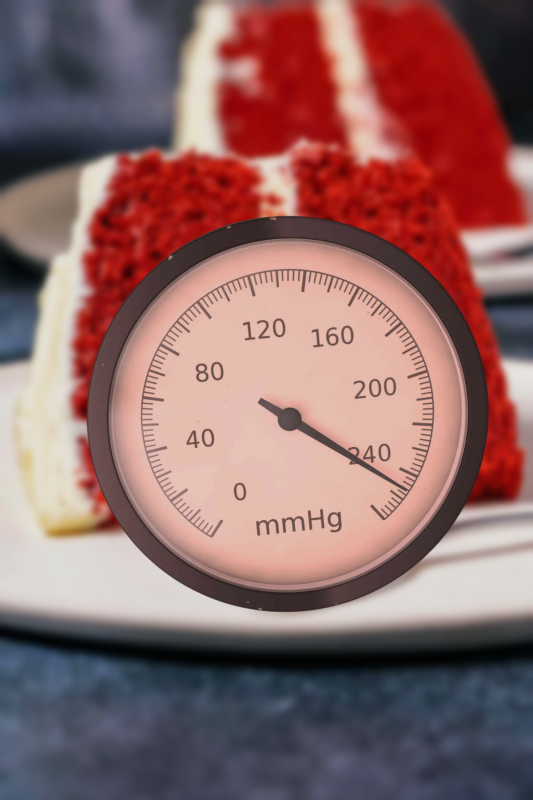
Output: mmHg 246
